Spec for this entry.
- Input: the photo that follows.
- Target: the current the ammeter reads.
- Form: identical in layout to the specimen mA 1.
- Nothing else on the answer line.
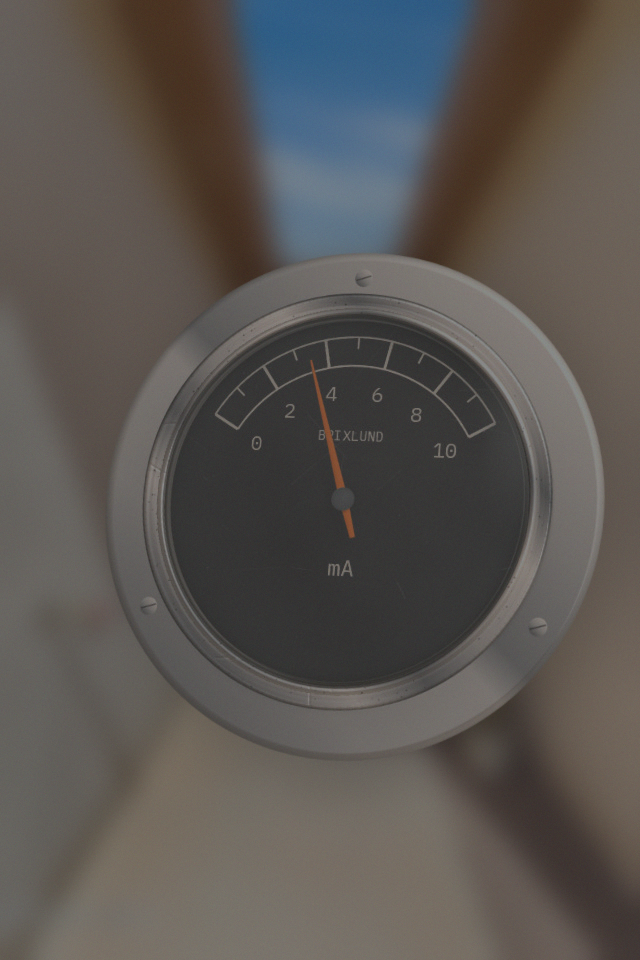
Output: mA 3.5
